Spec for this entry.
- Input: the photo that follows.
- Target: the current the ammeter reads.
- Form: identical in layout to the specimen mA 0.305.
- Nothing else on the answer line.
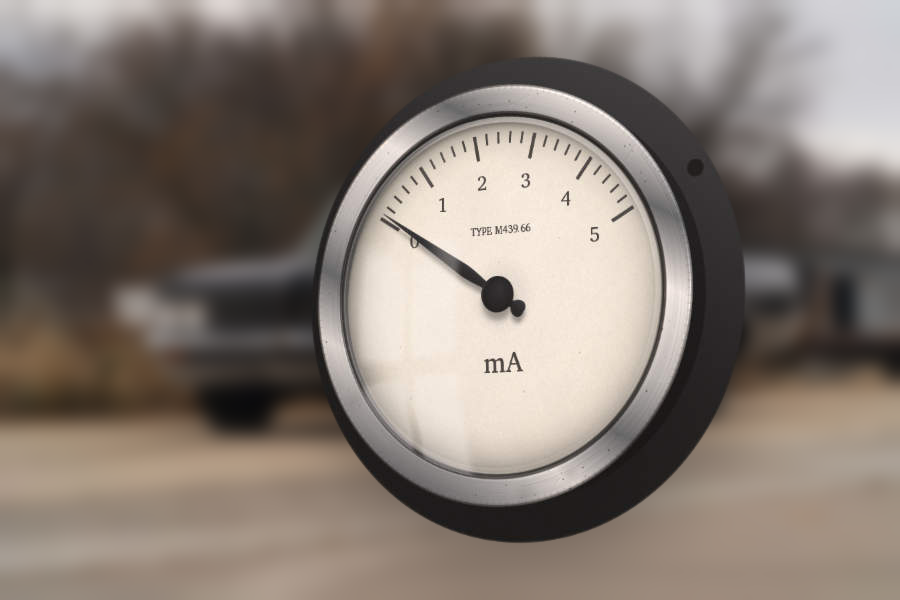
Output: mA 0.1
